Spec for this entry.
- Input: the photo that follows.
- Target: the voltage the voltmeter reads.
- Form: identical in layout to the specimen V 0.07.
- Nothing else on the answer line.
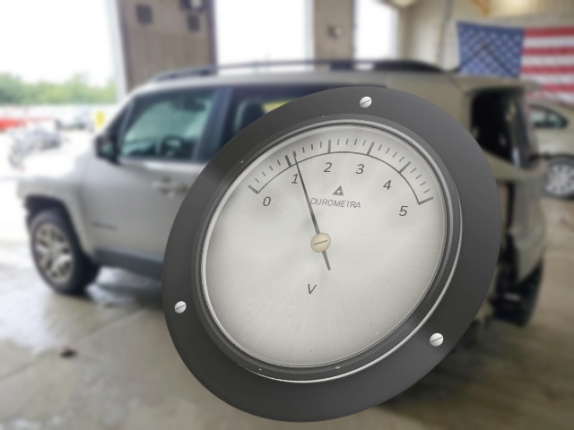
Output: V 1.2
